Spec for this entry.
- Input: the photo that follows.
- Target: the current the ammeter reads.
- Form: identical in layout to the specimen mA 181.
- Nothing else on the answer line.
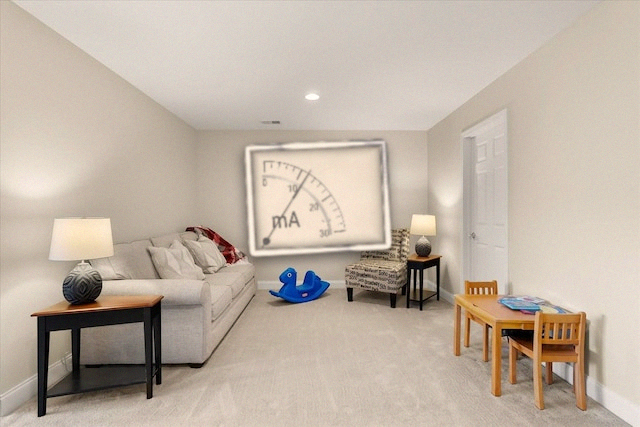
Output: mA 12
